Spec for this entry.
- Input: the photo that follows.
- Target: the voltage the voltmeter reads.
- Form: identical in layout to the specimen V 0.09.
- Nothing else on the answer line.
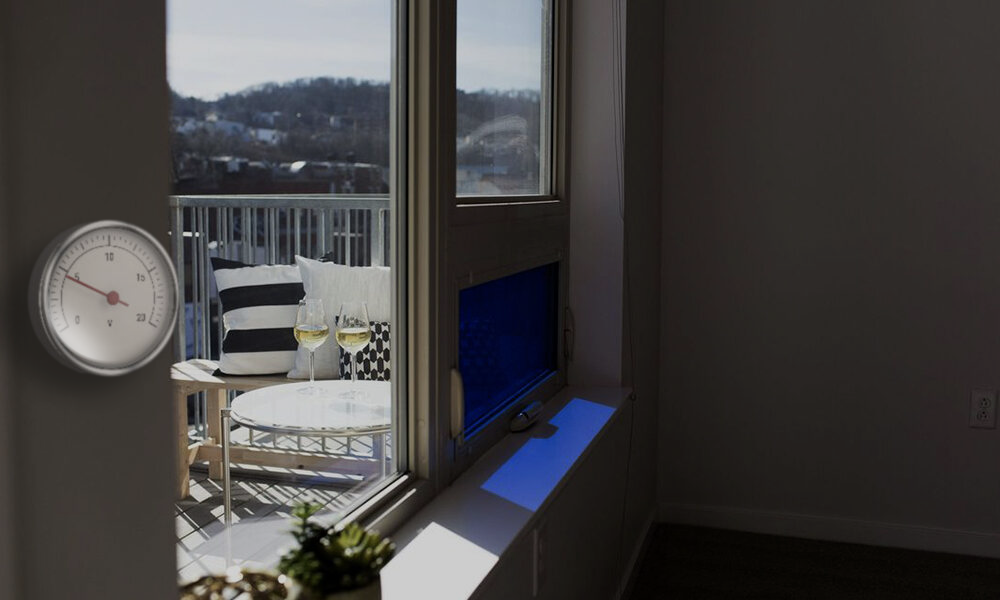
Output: V 4.5
